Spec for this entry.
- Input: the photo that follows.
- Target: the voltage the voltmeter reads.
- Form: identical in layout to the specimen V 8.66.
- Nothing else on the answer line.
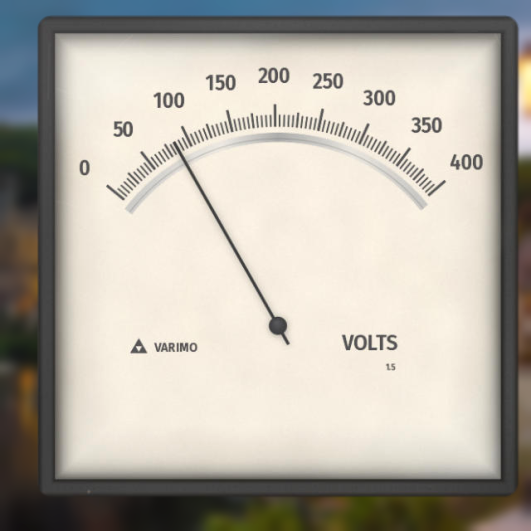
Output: V 85
